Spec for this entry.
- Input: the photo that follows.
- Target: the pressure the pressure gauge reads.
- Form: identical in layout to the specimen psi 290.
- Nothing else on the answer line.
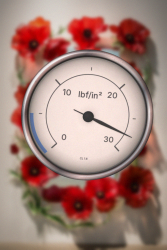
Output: psi 27.5
